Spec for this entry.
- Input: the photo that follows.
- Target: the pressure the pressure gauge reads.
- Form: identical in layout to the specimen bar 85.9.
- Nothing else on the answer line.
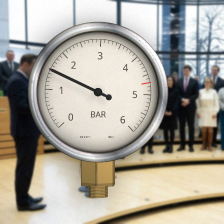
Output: bar 1.5
